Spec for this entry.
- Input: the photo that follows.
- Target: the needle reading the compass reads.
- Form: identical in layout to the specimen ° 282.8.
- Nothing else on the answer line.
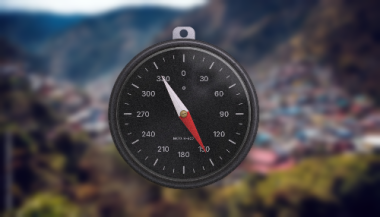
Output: ° 150
